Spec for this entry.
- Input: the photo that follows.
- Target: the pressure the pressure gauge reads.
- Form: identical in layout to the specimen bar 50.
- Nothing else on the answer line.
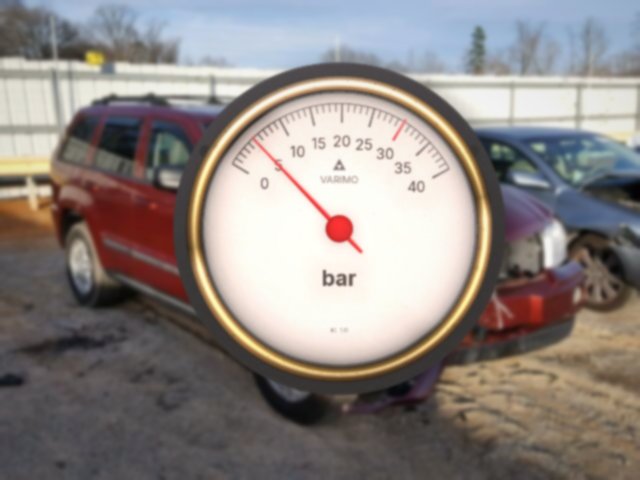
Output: bar 5
